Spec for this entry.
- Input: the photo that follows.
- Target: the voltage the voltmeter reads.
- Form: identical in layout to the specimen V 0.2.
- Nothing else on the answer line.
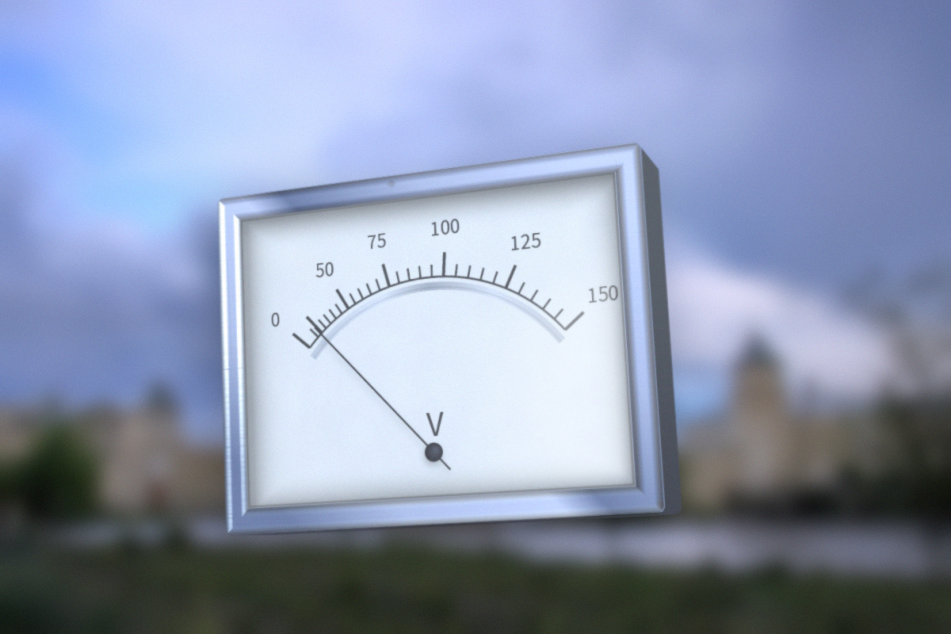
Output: V 25
